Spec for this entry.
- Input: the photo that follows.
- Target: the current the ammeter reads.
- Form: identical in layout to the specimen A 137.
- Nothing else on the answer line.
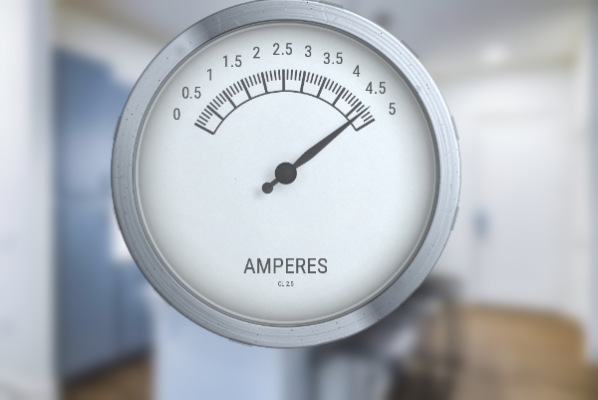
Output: A 4.7
